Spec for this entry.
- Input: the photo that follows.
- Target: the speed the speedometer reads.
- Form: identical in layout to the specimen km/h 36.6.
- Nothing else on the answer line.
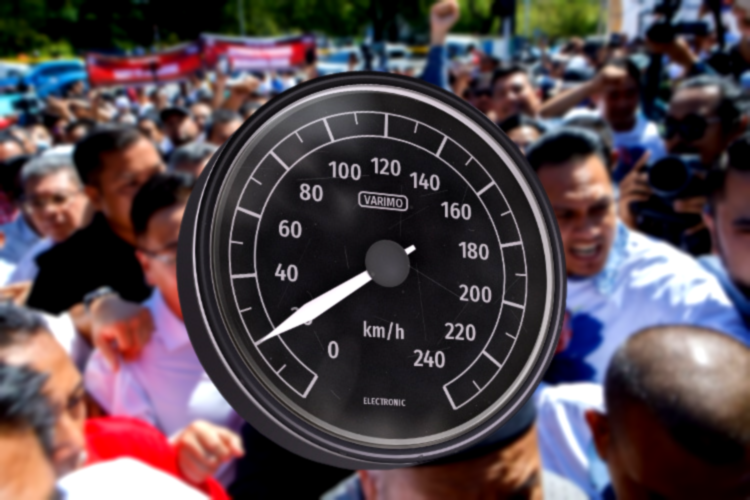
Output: km/h 20
